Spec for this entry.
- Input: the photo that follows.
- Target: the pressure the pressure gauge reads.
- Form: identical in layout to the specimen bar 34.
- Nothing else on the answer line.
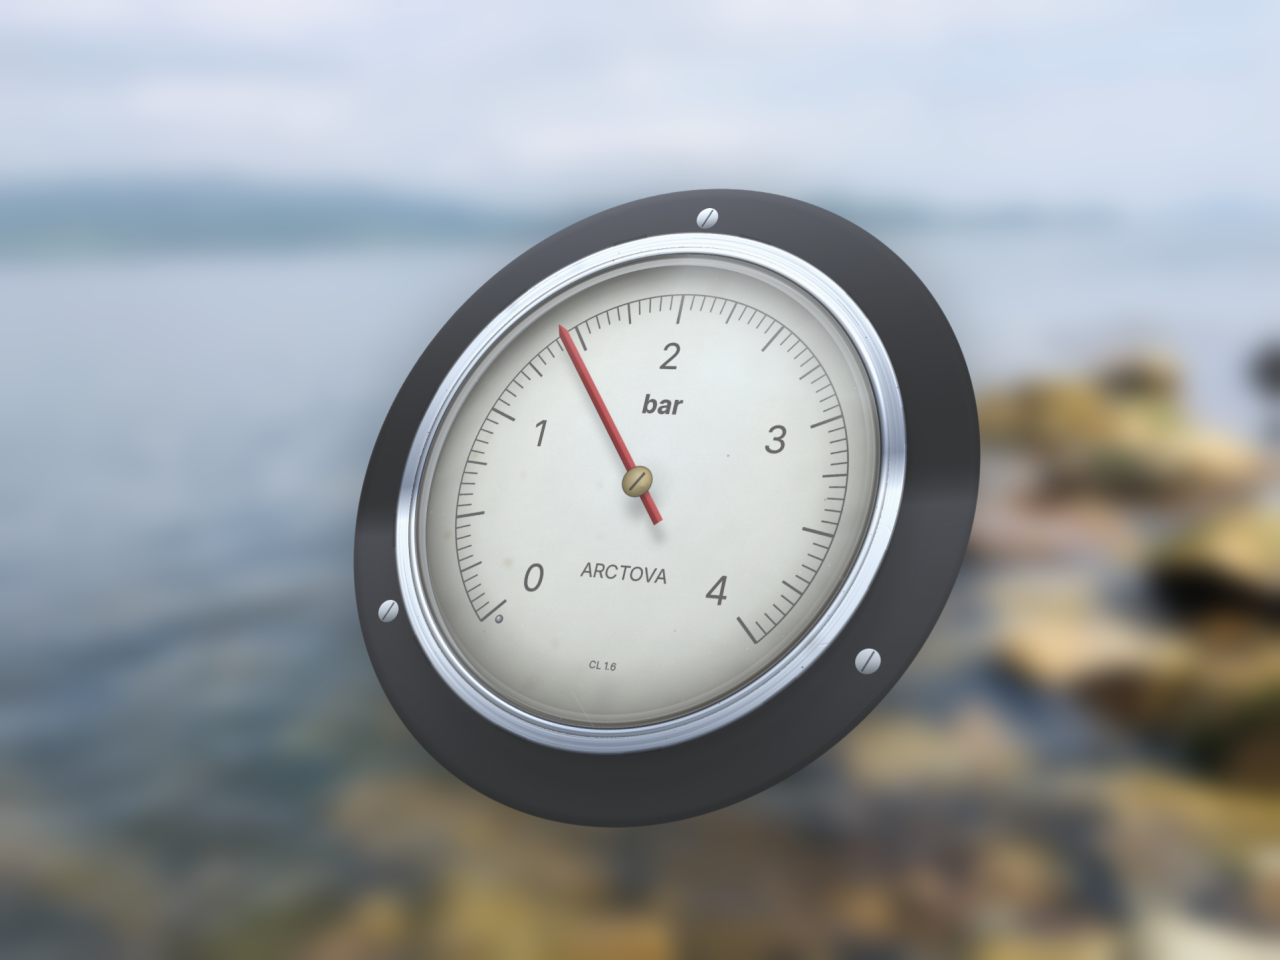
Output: bar 1.45
